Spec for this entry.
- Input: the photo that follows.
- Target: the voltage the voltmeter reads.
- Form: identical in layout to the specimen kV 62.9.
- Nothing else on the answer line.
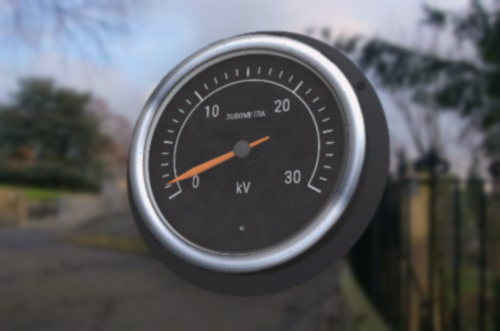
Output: kV 1
